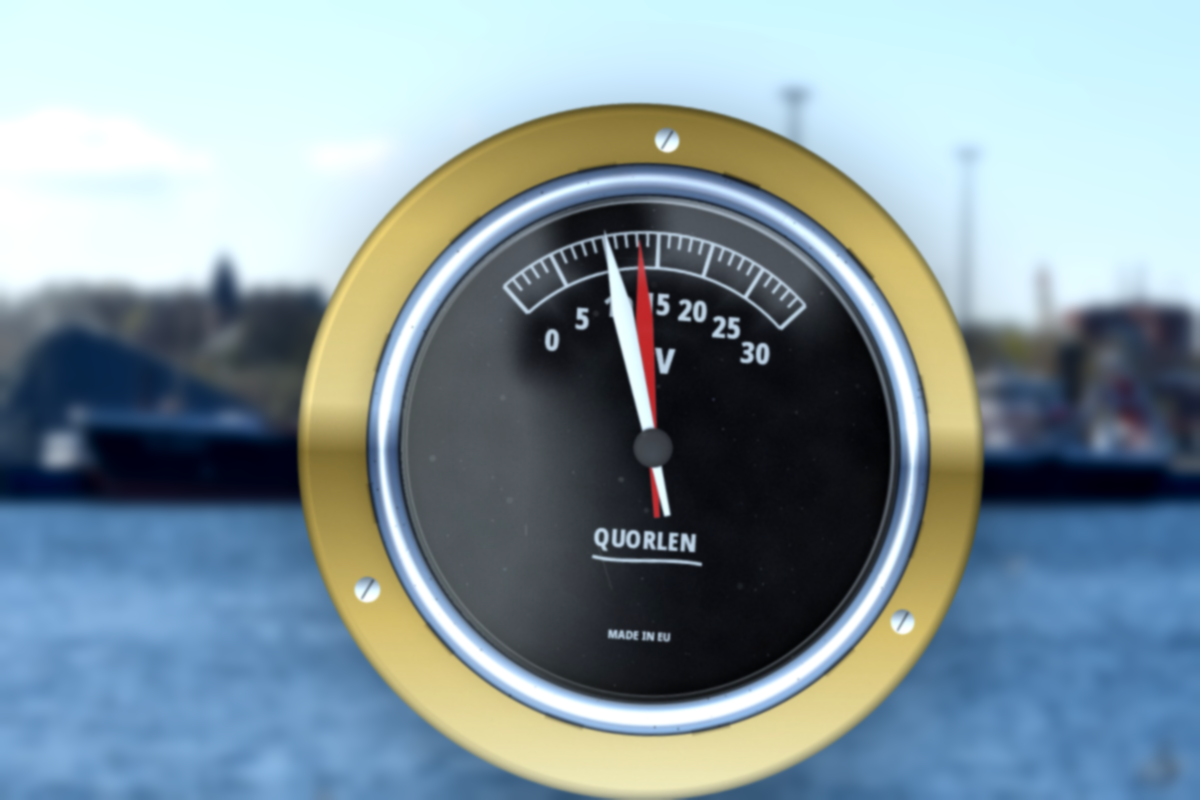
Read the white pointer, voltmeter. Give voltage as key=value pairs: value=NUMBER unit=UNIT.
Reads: value=10 unit=kV
